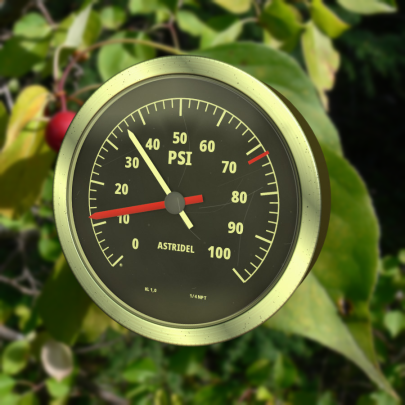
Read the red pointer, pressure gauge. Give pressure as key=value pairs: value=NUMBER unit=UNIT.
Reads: value=12 unit=psi
